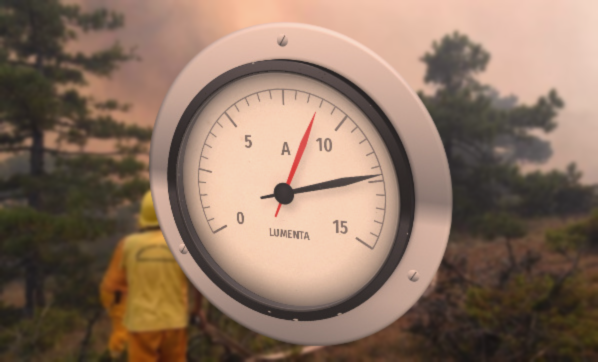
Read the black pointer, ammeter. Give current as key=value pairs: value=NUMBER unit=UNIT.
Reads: value=12.25 unit=A
